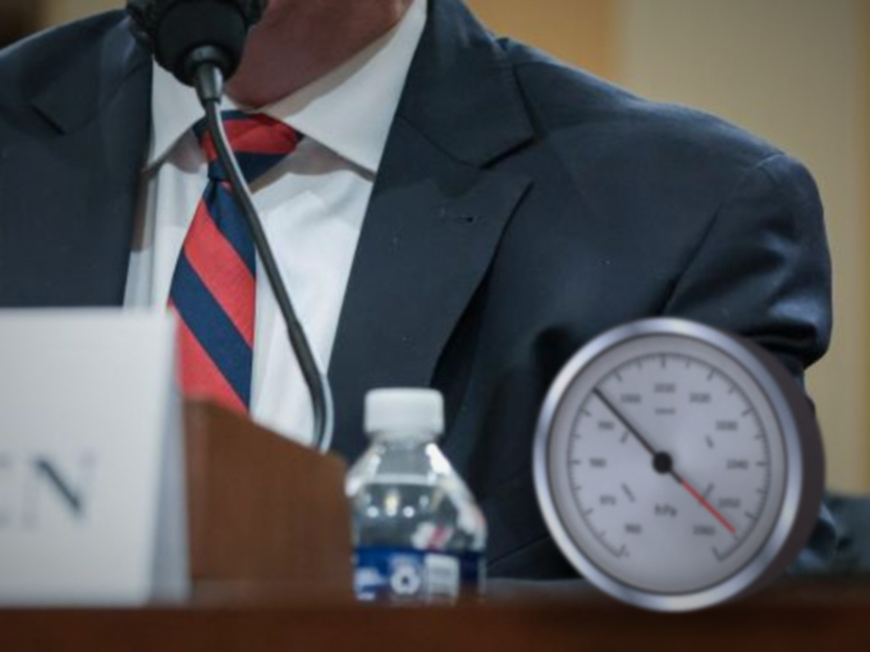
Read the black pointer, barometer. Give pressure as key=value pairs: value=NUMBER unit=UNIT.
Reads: value=995 unit=hPa
